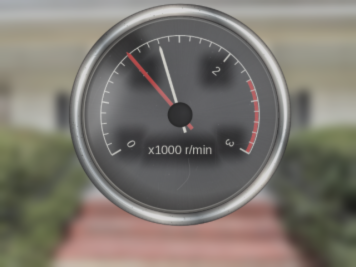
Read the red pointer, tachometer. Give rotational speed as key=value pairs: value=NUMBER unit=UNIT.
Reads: value=1000 unit=rpm
